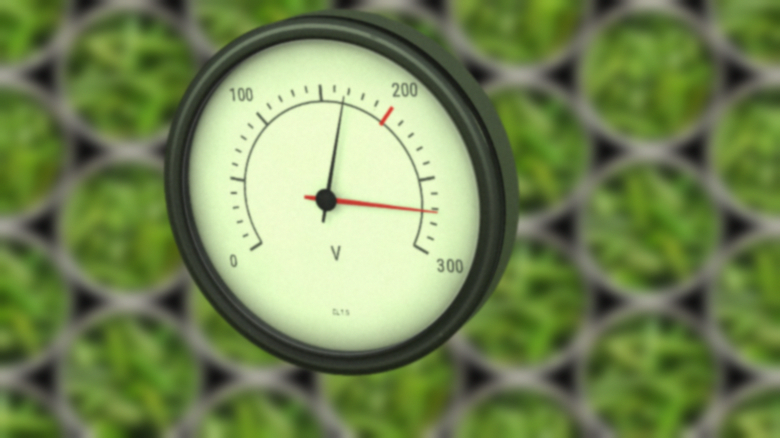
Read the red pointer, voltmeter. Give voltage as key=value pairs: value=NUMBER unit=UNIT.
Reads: value=270 unit=V
